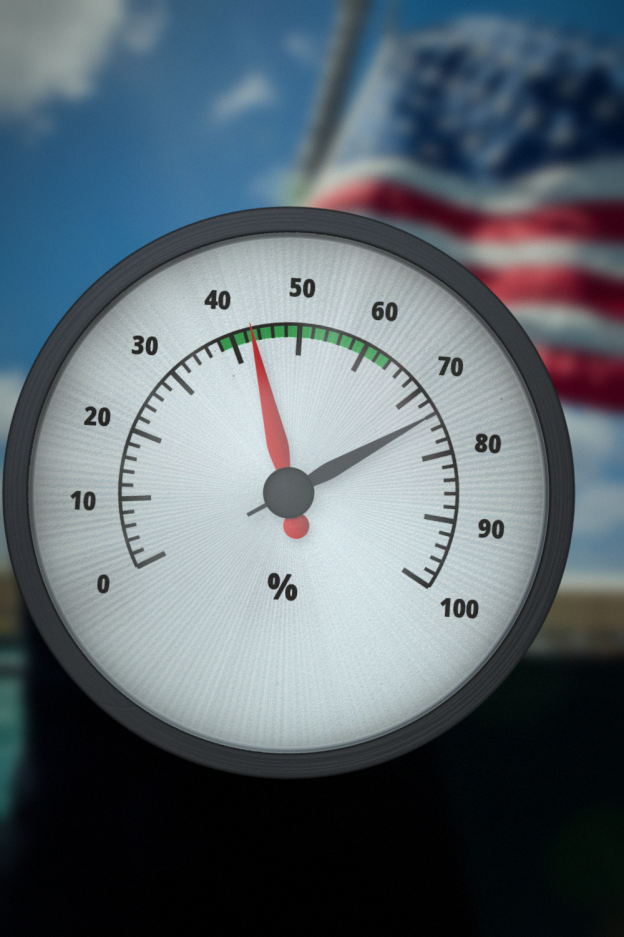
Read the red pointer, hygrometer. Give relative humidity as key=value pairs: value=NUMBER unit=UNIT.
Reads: value=43 unit=%
